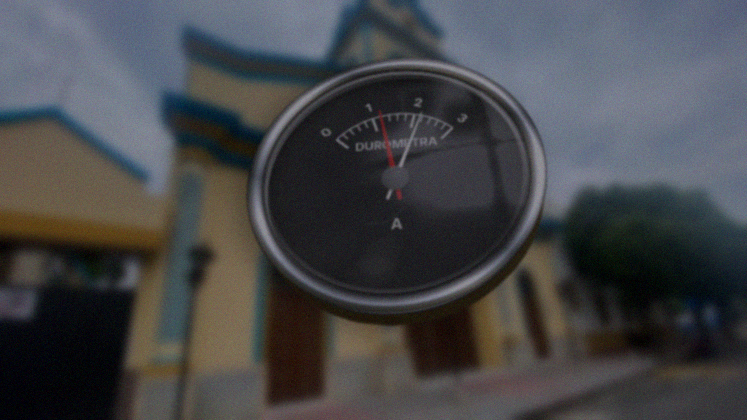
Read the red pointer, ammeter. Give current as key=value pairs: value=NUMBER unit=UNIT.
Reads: value=1.2 unit=A
